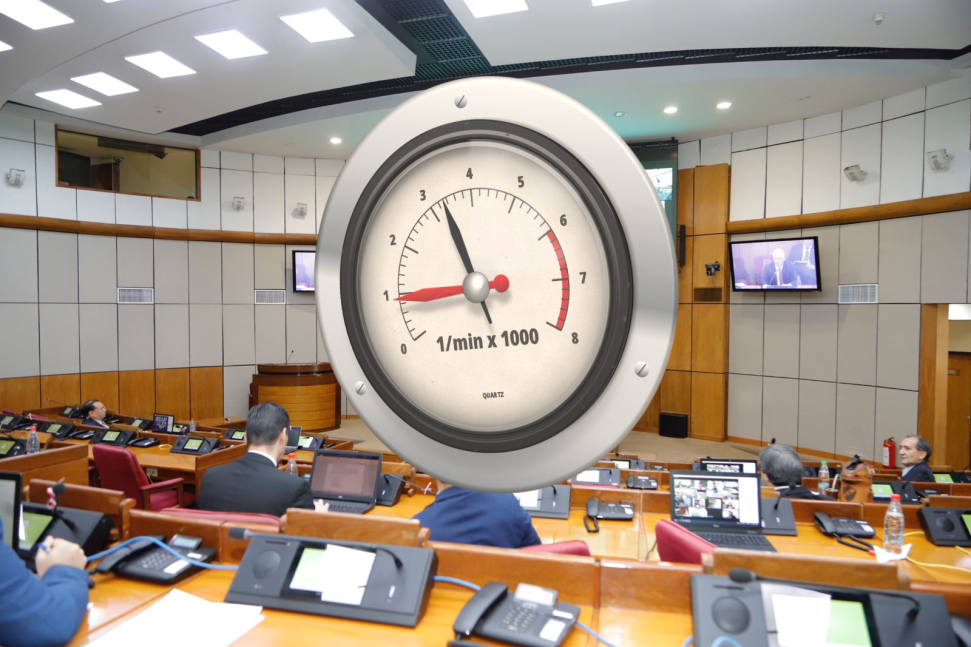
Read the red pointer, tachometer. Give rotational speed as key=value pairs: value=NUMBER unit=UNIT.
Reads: value=900 unit=rpm
